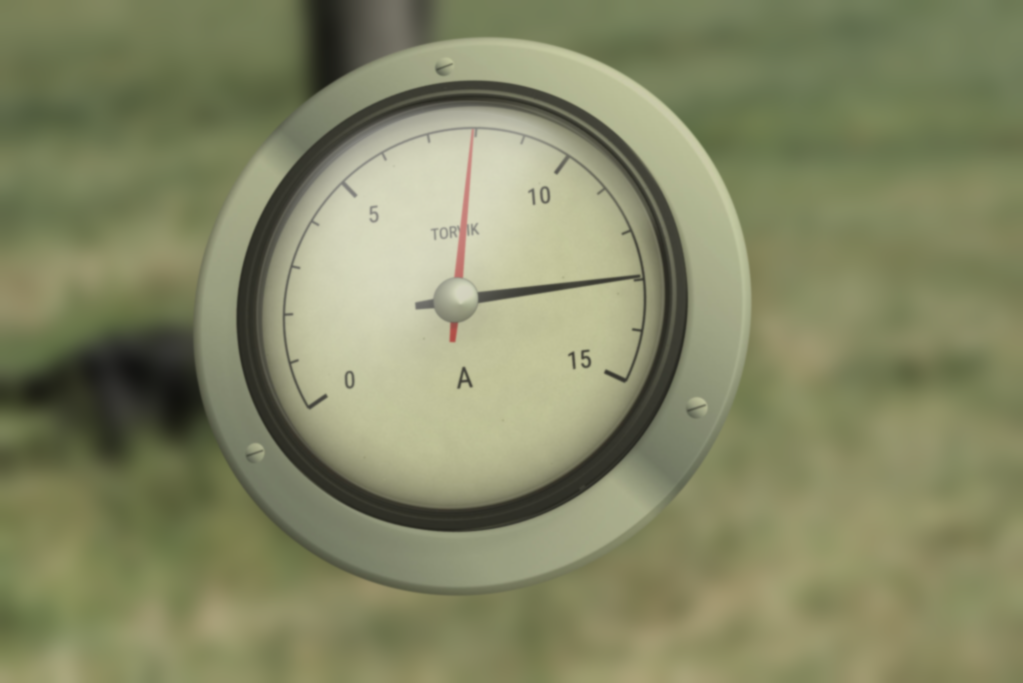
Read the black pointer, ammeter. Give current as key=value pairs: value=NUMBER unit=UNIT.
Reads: value=13 unit=A
